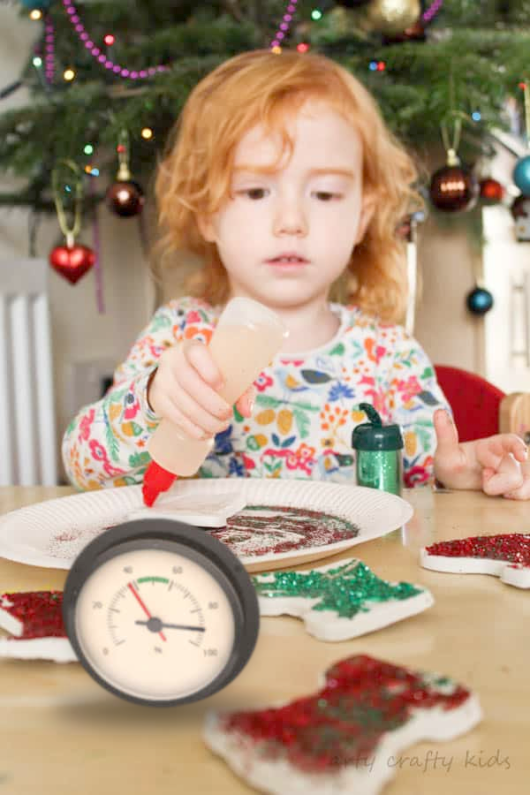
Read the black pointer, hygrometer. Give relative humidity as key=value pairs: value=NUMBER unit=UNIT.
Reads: value=90 unit=%
